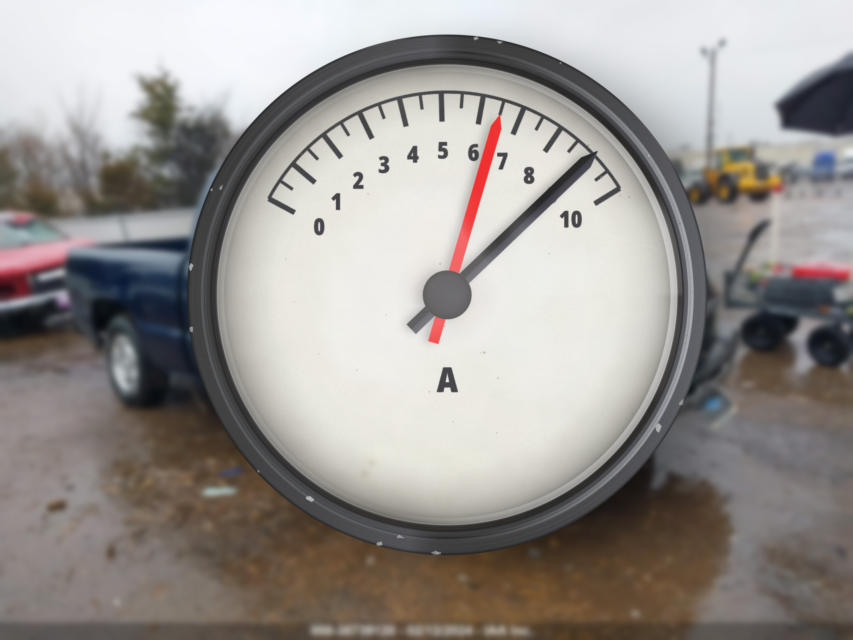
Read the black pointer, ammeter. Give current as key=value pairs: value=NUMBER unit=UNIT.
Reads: value=9 unit=A
